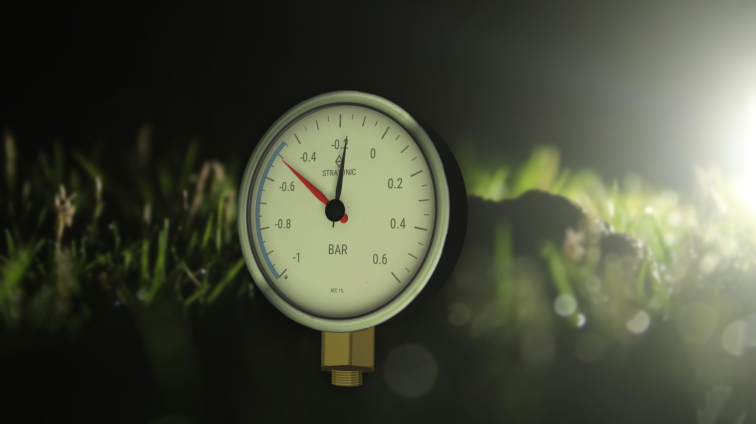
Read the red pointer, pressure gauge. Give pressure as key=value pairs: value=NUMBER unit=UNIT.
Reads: value=-0.5 unit=bar
